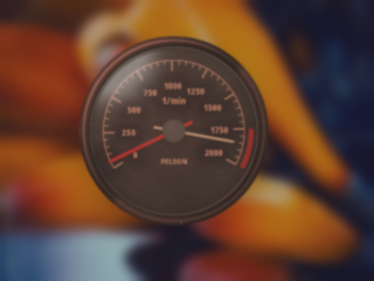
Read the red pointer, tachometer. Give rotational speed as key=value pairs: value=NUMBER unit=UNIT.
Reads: value=50 unit=rpm
